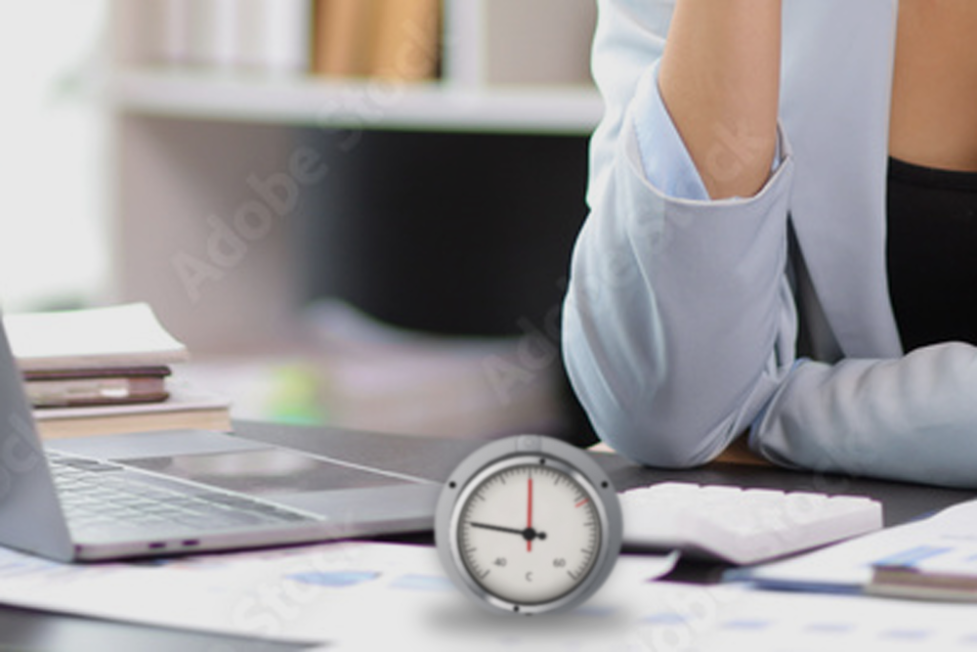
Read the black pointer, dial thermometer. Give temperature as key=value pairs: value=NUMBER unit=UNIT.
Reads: value=-20 unit=°C
